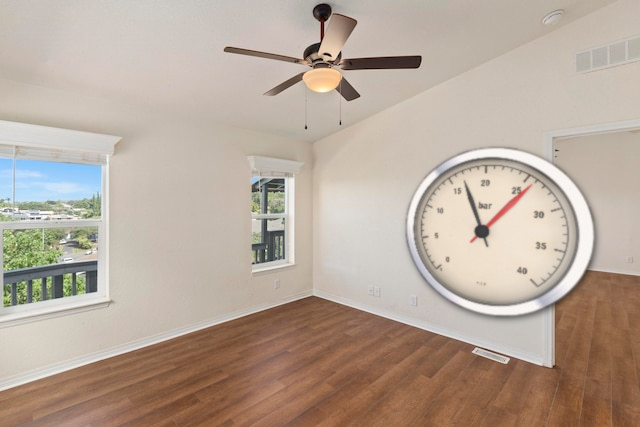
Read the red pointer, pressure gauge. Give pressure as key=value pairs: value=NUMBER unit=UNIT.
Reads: value=26 unit=bar
